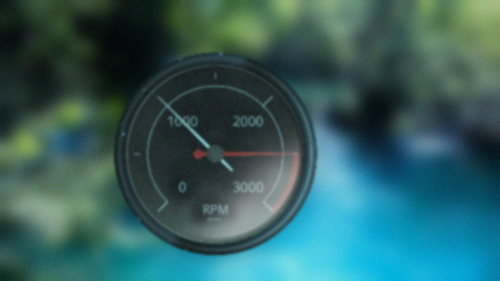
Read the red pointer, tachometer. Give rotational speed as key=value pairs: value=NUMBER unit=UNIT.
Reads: value=2500 unit=rpm
